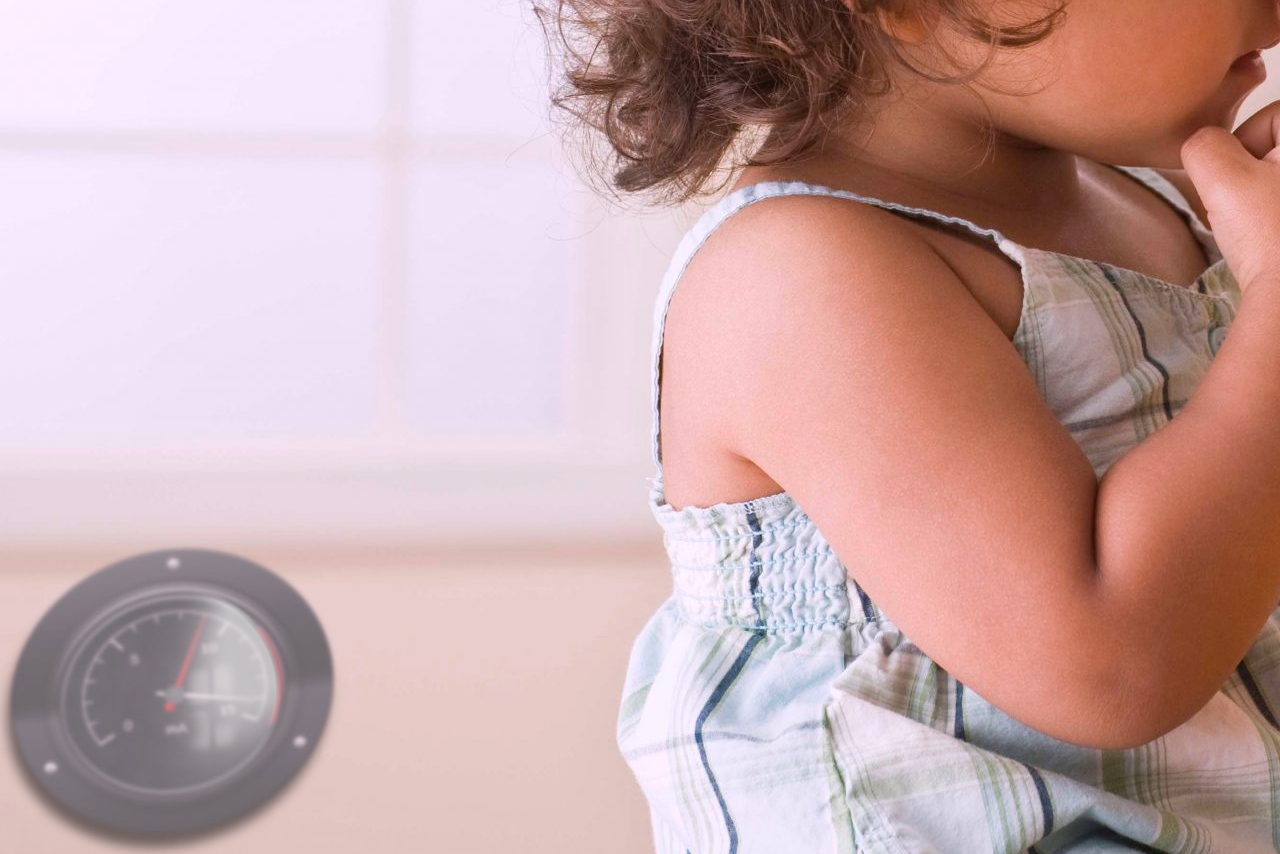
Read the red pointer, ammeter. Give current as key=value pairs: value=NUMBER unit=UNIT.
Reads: value=9 unit=mA
